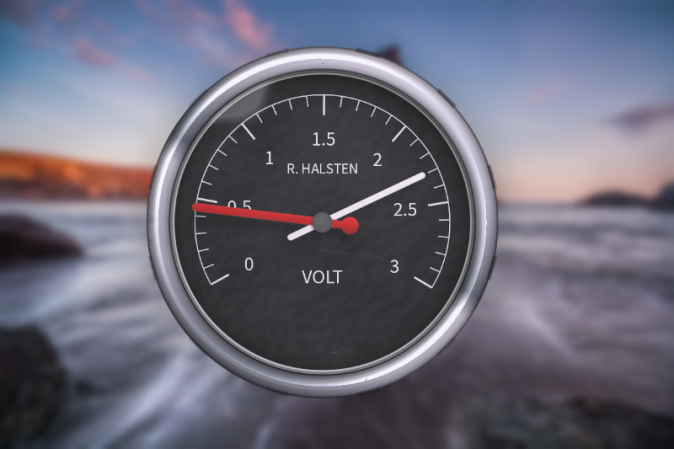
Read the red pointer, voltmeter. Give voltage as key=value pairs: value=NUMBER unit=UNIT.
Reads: value=0.45 unit=V
